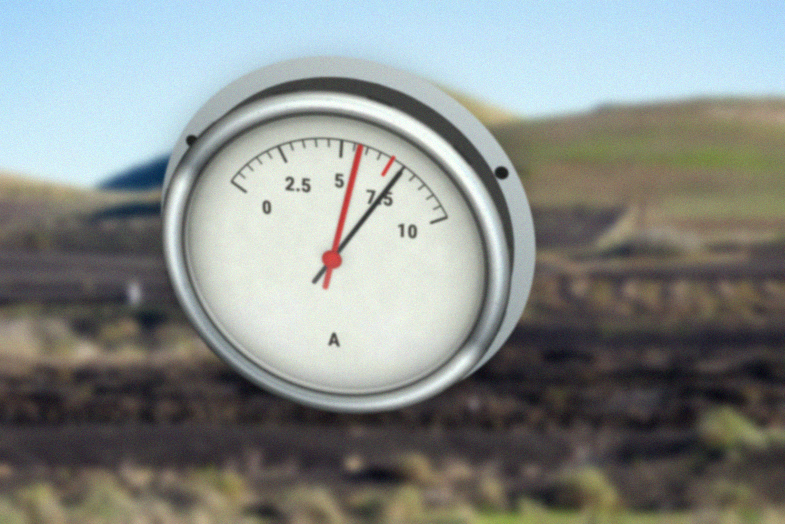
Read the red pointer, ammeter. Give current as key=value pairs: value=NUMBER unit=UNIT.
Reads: value=5.75 unit=A
